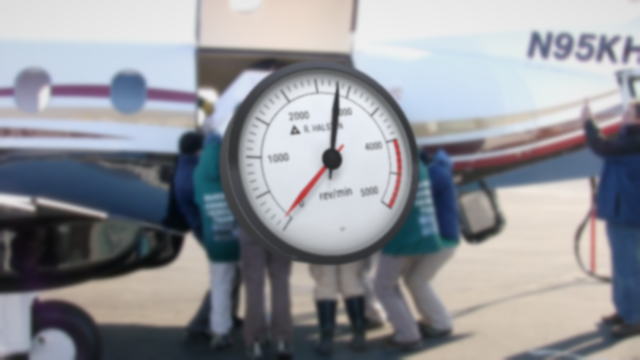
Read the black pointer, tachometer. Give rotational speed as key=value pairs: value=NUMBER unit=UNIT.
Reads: value=2800 unit=rpm
